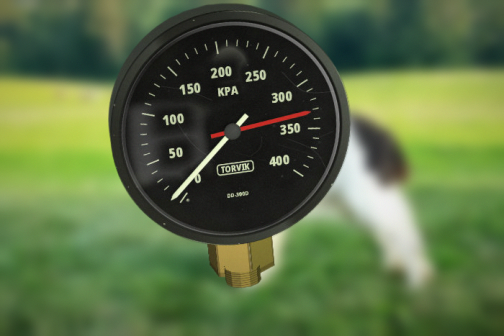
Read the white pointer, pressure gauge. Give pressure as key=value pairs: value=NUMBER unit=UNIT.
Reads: value=10 unit=kPa
